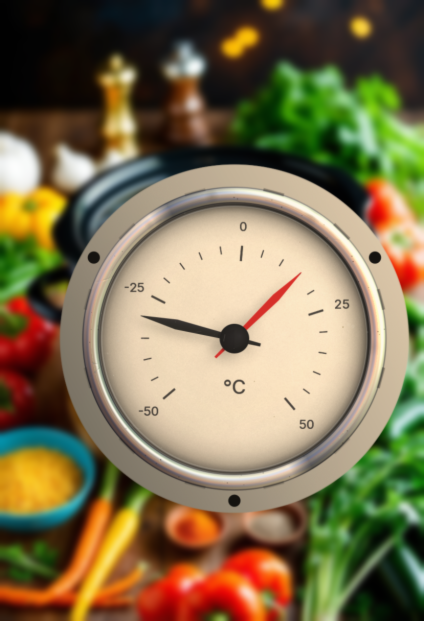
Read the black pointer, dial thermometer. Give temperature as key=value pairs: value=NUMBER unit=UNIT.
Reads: value=-30 unit=°C
